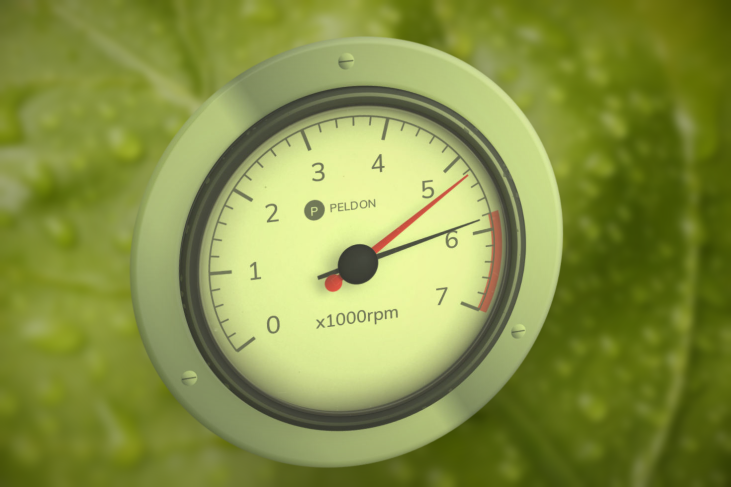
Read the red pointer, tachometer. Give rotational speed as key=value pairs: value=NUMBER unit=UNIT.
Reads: value=5200 unit=rpm
